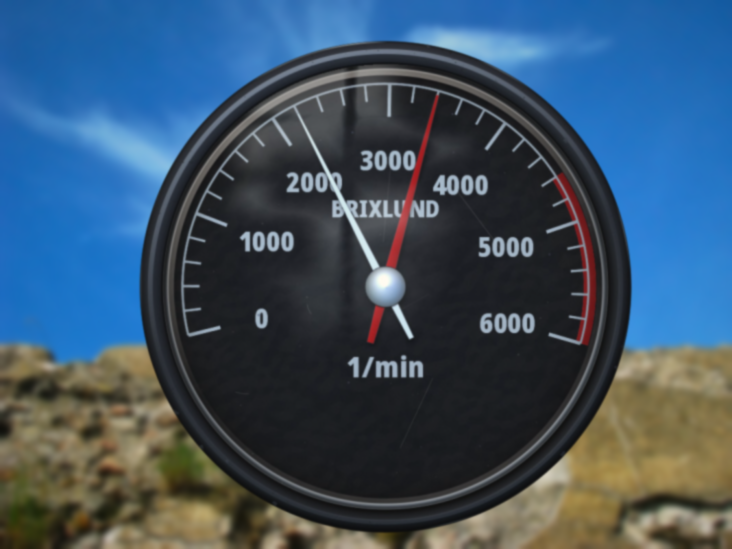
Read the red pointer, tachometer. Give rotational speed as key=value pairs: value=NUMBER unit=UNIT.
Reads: value=3400 unit=rpm
